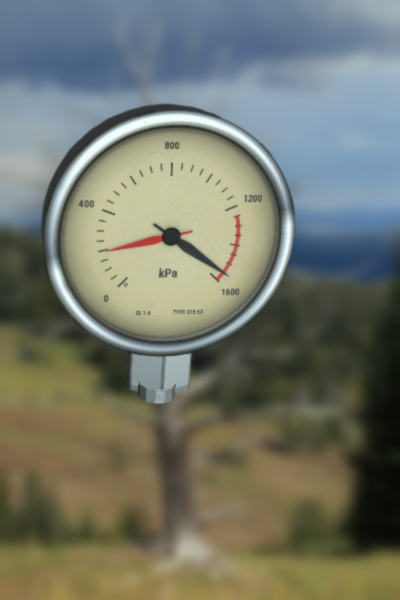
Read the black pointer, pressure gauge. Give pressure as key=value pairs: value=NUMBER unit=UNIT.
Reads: value=1550 unit=kPa
